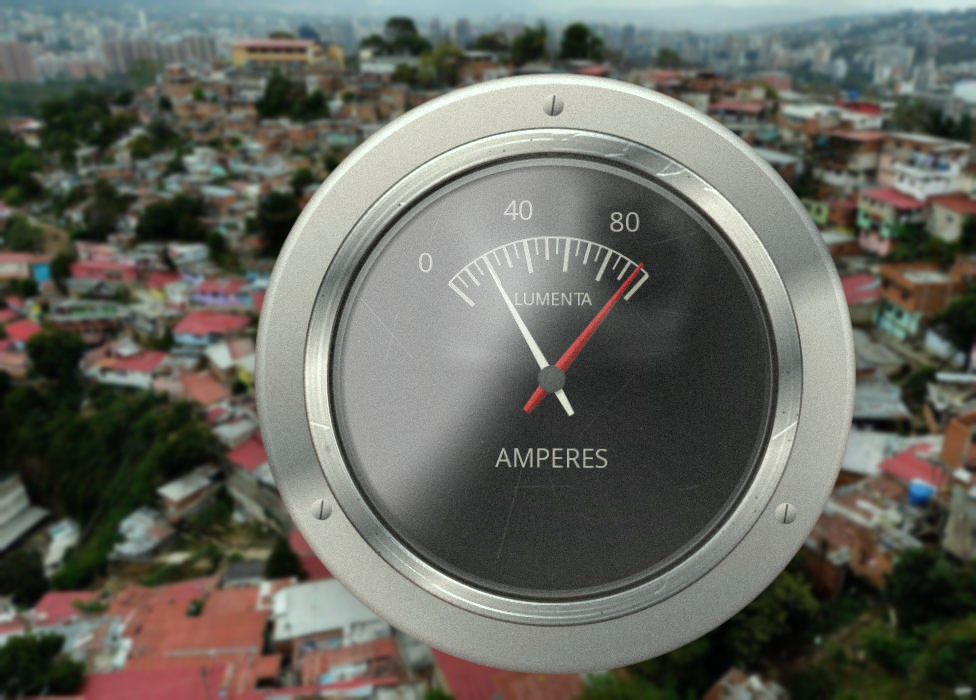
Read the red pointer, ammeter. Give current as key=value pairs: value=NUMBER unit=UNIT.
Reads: value=95 unit=A
